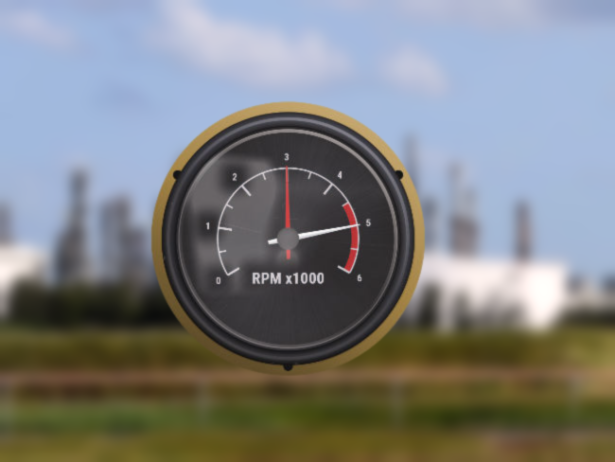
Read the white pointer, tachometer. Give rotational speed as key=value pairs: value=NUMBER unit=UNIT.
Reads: value=5000 unit=rpm
